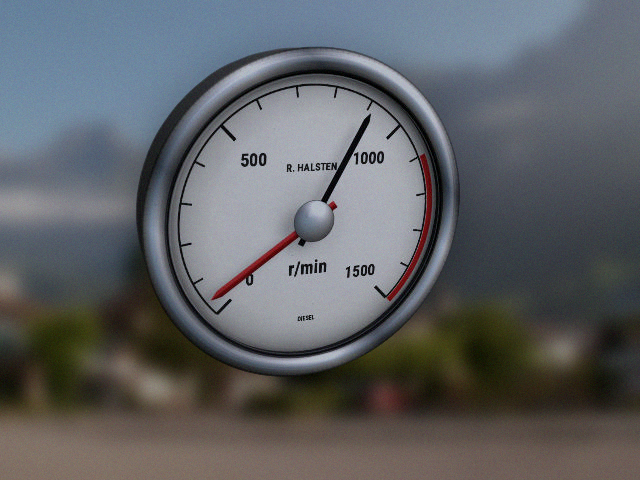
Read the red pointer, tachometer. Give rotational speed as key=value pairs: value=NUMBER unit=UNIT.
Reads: value=50 unit=rpm
